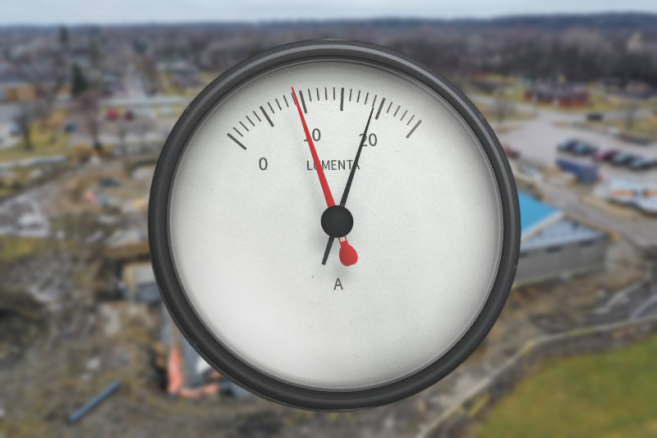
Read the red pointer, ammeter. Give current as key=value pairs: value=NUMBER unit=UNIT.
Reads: value=9 unit=A
